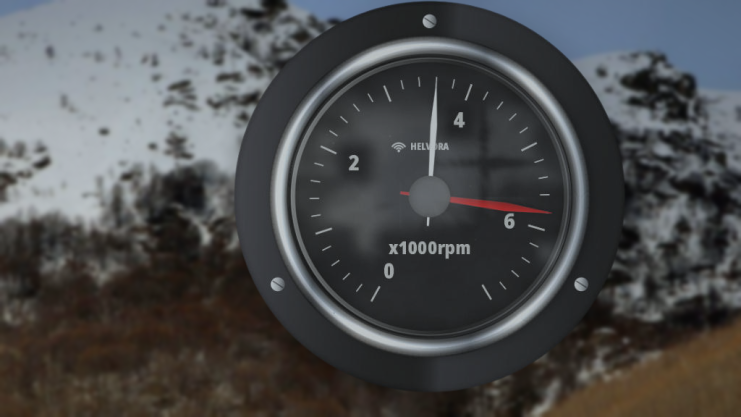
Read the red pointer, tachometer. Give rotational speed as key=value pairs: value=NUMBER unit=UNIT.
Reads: value=5800 unit=rpm
